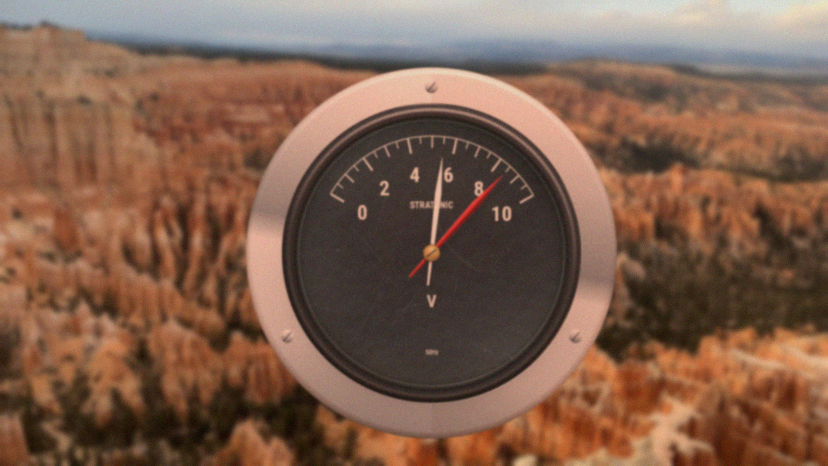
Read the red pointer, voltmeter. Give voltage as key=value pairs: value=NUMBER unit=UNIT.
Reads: value=8.5 unit=V
